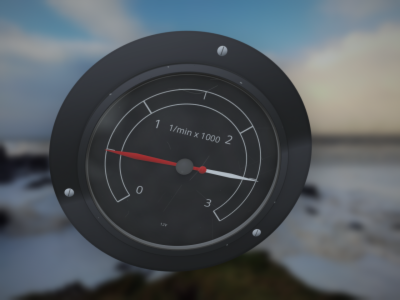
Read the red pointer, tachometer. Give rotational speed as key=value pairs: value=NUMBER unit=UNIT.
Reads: value=500 unit=rpm
